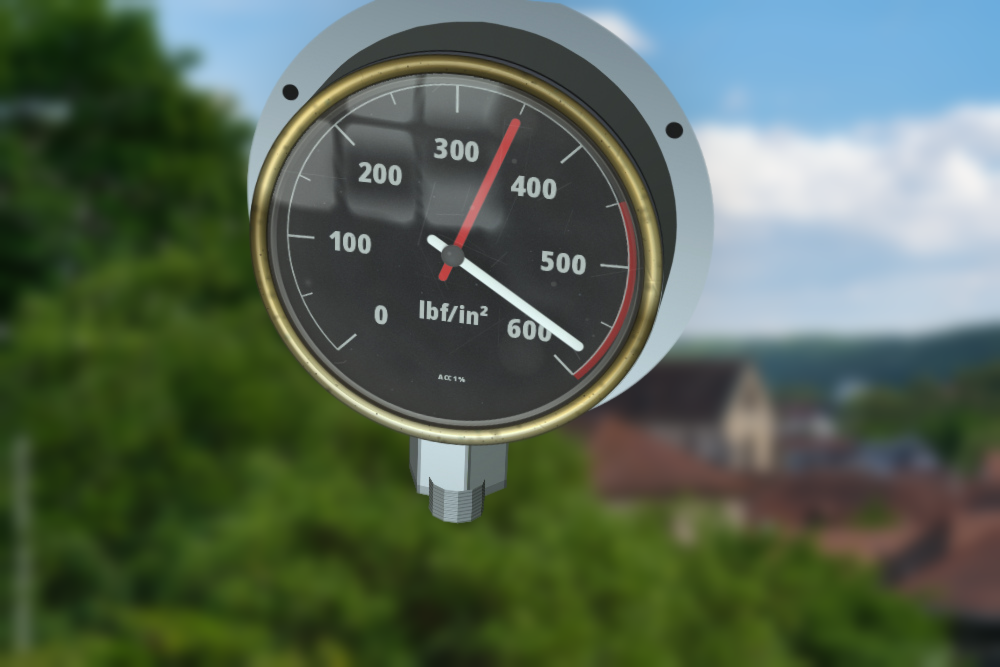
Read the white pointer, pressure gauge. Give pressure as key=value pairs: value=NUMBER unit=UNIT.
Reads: value=575 unit=psi
